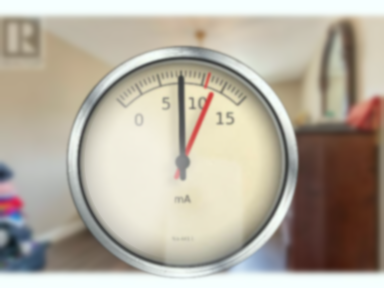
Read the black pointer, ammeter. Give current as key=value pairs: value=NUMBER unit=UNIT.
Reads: value=7.5 unit=mA
